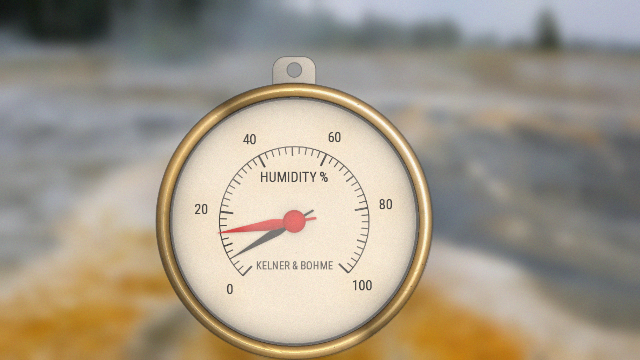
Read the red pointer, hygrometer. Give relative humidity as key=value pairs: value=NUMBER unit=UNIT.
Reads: value=14 unit=%
